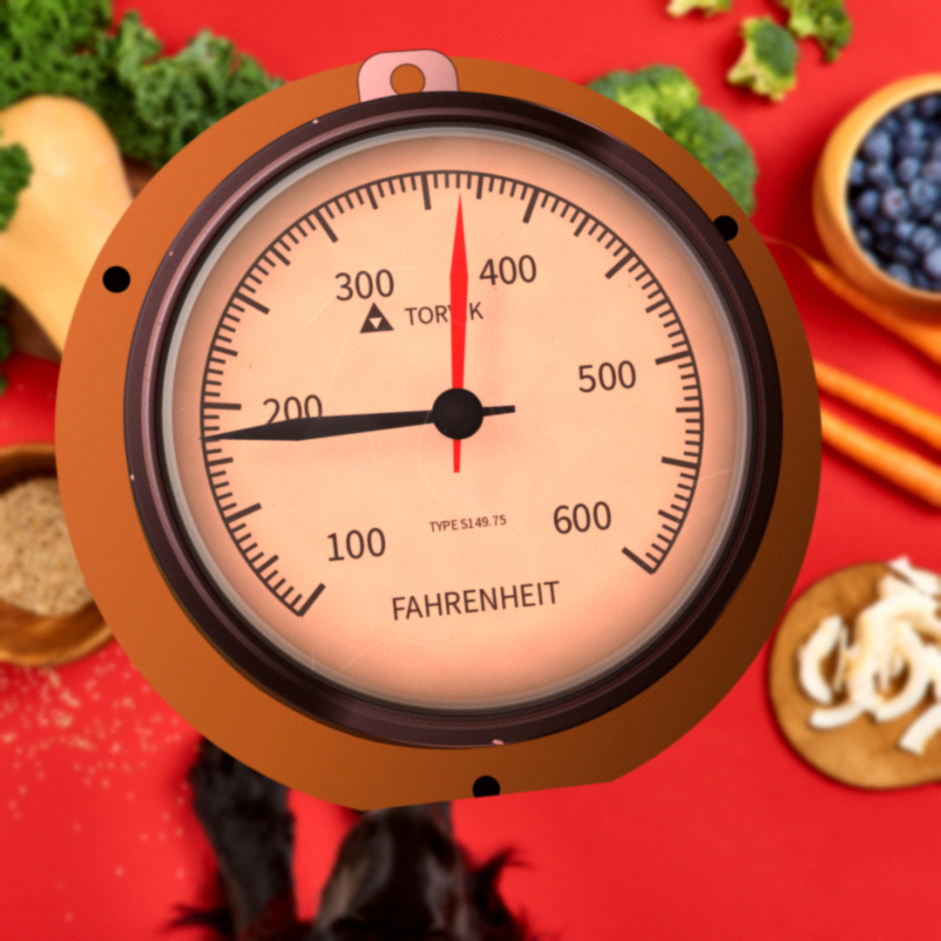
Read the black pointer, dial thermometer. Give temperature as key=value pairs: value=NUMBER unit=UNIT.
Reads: value=185 unit=°F
